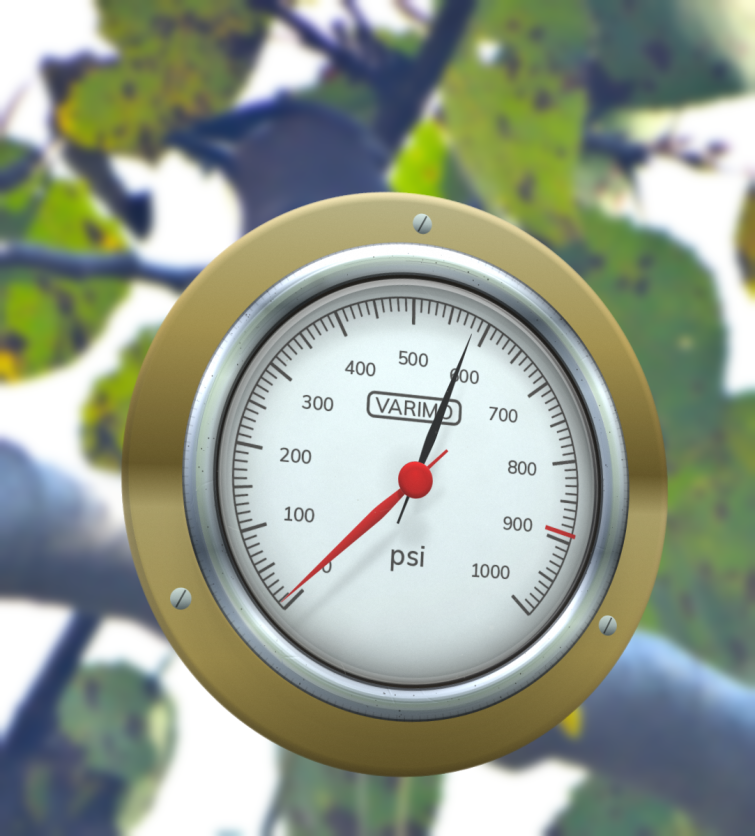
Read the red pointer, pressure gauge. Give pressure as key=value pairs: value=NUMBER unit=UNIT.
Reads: value=10 unit=psi
